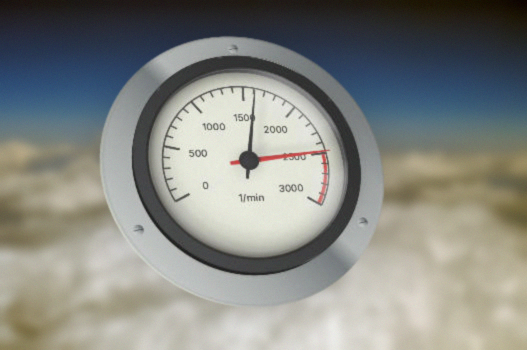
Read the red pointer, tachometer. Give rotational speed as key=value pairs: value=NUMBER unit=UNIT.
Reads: value=2500 unit=rpm
